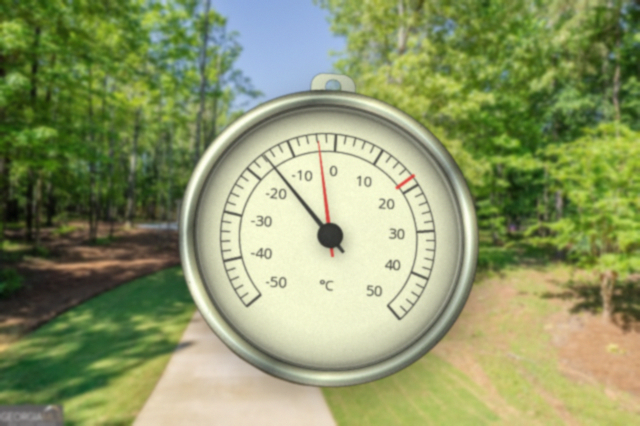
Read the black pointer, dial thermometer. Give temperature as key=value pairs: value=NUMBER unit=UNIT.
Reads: value=-16 unit=°C
